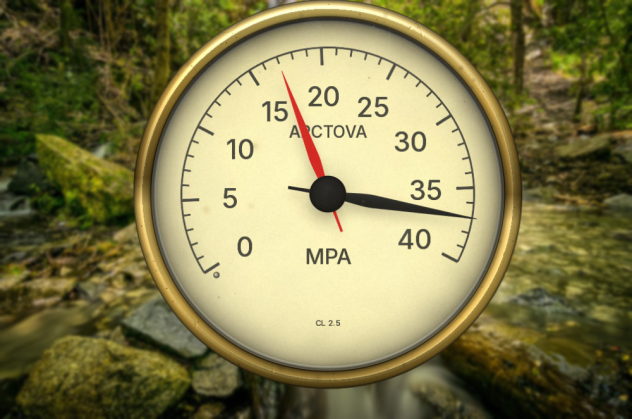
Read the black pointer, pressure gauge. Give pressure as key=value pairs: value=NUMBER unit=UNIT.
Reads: value=37 unit=MPa
